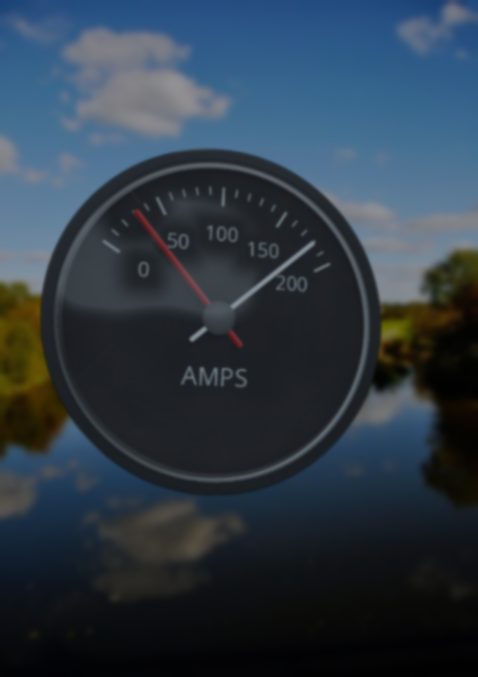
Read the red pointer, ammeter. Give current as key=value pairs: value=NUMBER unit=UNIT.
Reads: value=30 unit=A
